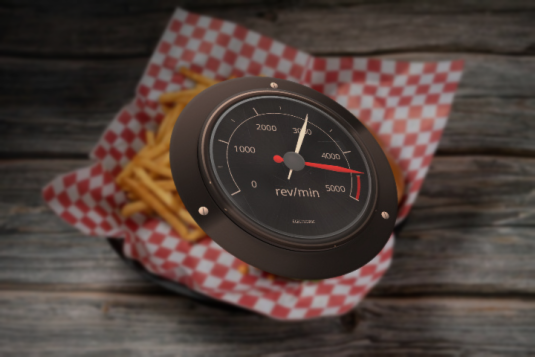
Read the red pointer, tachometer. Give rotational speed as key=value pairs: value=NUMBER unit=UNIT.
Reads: value=4500 unit=rpm
